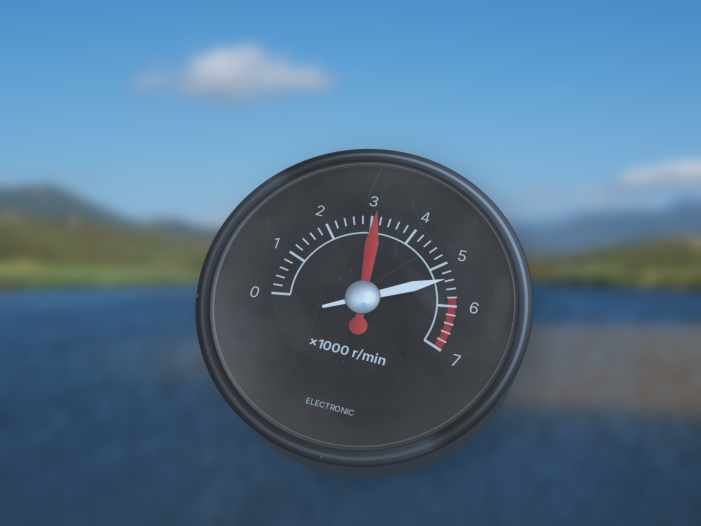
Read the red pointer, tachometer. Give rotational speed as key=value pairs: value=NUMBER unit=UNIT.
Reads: value=3100 unit=rpm
